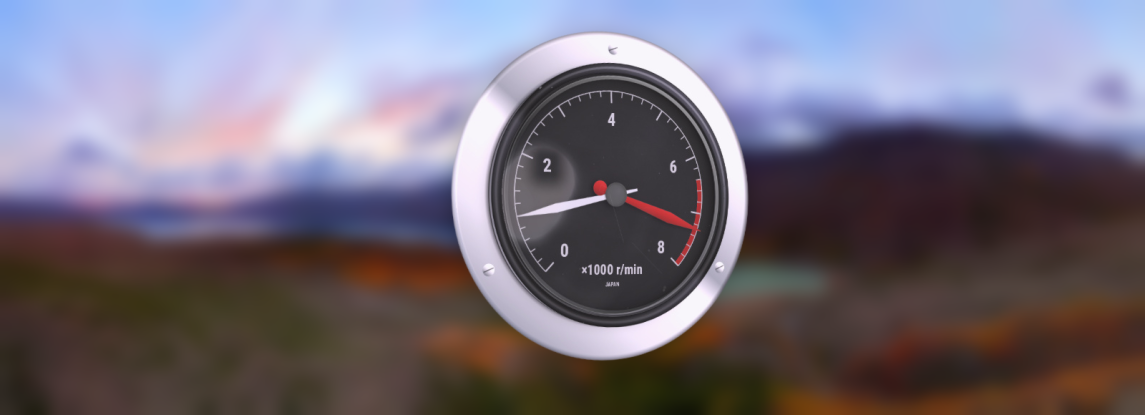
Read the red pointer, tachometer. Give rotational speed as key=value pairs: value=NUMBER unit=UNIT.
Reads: value=7300 unit=rpm
